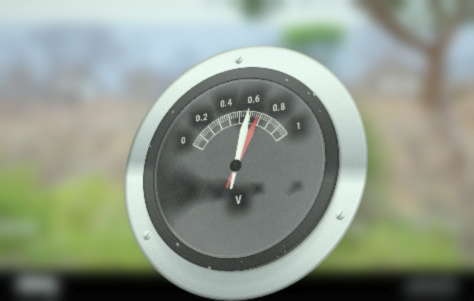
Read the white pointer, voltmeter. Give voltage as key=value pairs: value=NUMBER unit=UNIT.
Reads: value=0.6 unit=V
